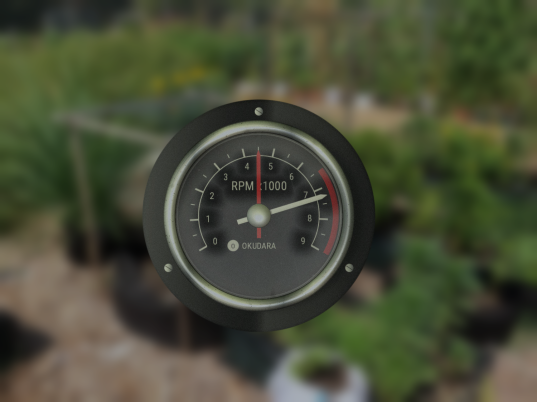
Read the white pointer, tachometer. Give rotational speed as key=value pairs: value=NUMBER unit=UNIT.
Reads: value=7250 unit=rpm
